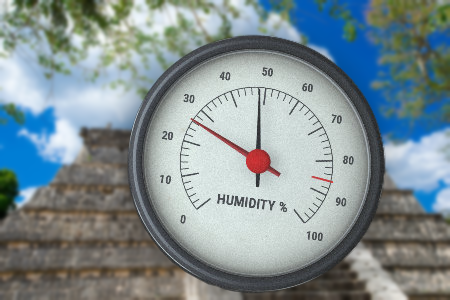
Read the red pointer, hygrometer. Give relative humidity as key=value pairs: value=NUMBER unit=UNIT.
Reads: value=26 unit=%
